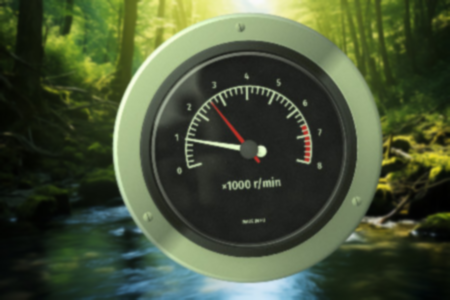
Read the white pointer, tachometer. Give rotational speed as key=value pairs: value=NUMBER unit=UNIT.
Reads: value=1000 unit=rpm
